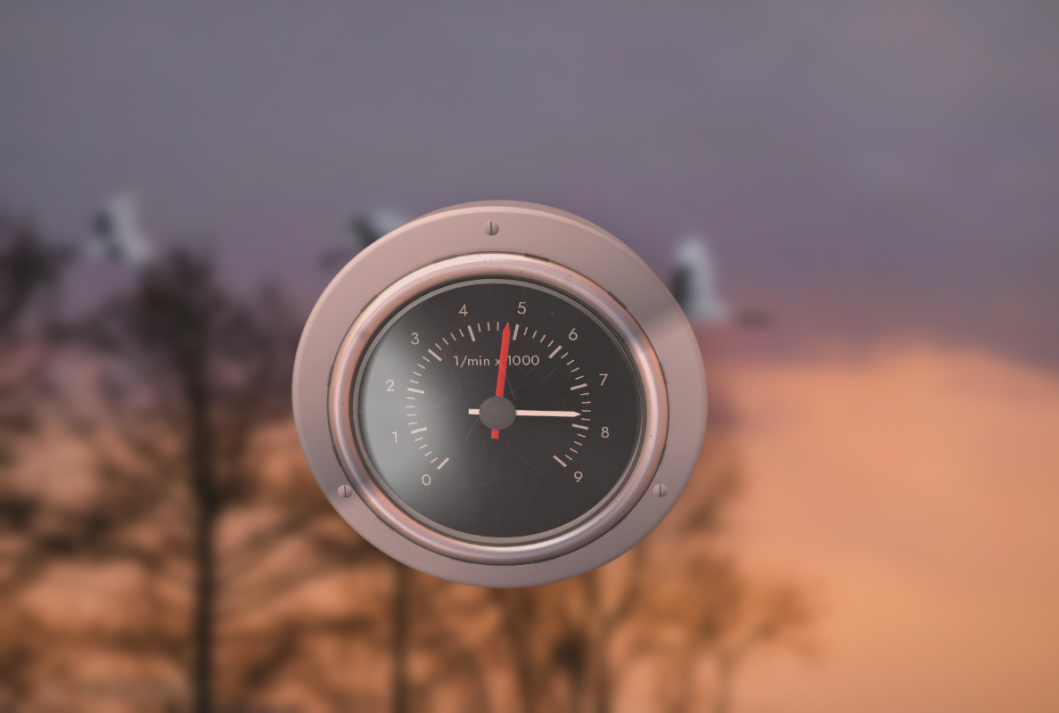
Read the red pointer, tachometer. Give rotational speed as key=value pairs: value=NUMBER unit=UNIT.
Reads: value=4800 unit=rpm
